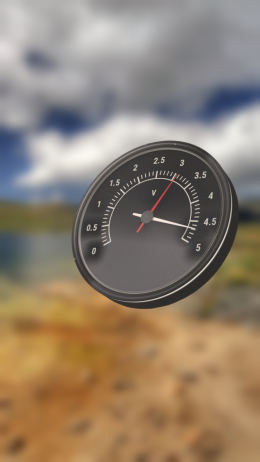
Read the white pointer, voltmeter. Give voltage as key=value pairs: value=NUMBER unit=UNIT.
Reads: value=4.7 unit=V
